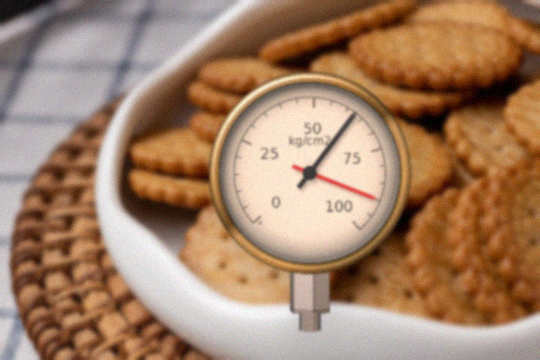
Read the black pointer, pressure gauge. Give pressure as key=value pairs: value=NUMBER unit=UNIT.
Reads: value=62.5 unit=kg/cm²
